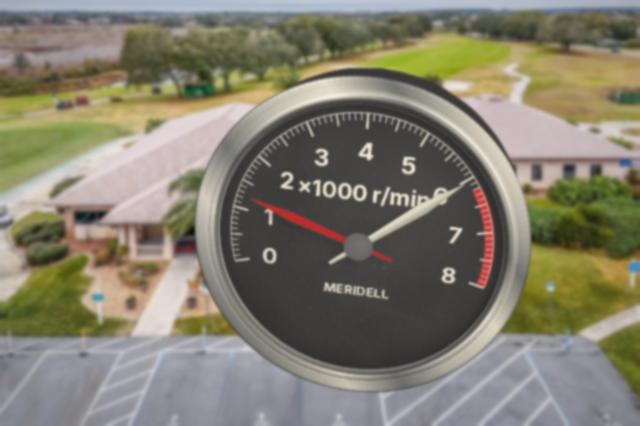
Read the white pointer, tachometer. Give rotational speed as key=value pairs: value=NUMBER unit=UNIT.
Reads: value=6000 unit=rpm
